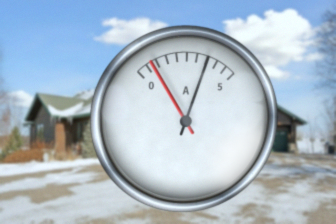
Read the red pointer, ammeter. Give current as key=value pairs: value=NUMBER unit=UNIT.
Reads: value=0.75 unit=A
